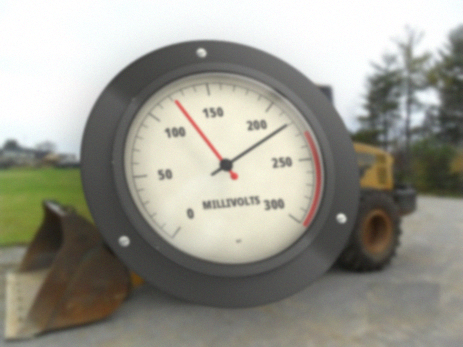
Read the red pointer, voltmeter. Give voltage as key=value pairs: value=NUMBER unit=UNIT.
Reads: value=120 unit=mV
